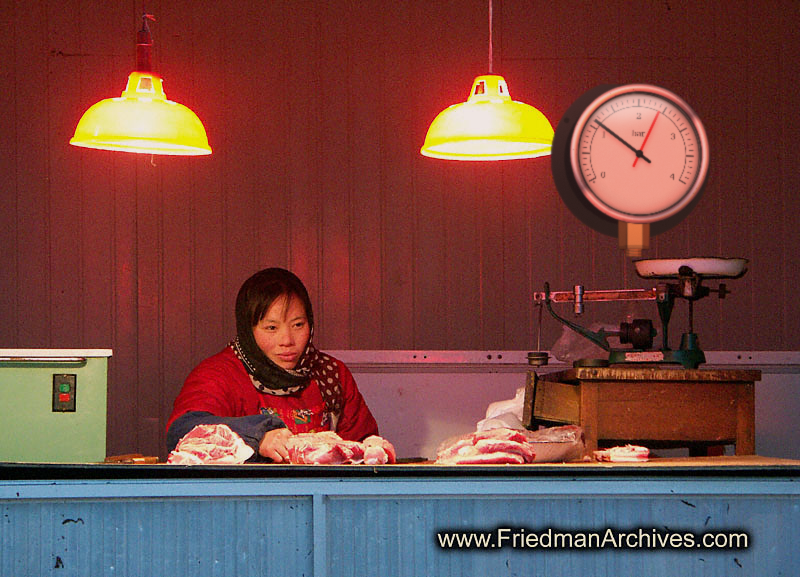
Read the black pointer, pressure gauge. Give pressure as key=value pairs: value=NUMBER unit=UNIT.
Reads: value=1.1 unit=bar
